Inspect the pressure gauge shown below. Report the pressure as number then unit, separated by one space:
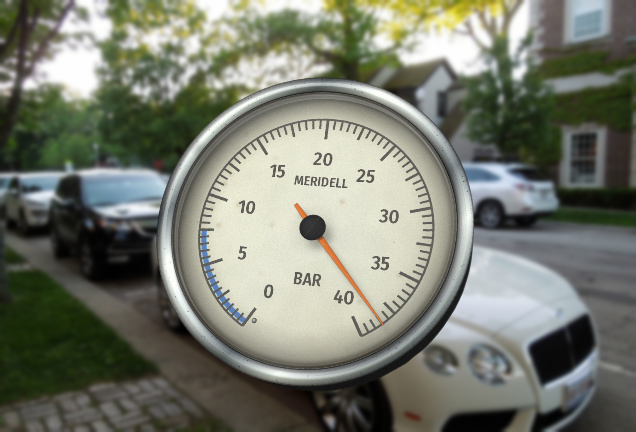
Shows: 38.5 bar
